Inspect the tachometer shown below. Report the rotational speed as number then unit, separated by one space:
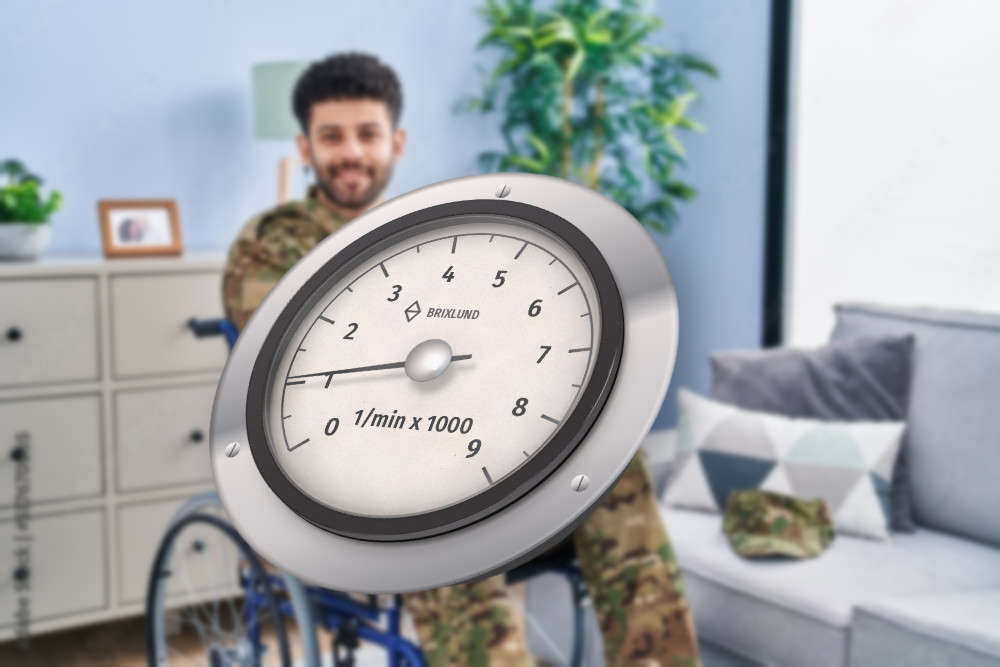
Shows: 1000 rpm
